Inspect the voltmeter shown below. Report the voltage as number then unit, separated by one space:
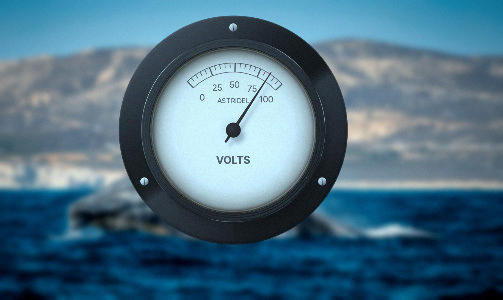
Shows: 85 V
